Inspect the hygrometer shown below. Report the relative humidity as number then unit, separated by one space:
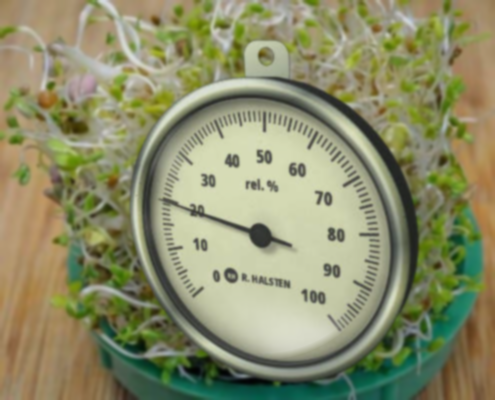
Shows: 20 %
